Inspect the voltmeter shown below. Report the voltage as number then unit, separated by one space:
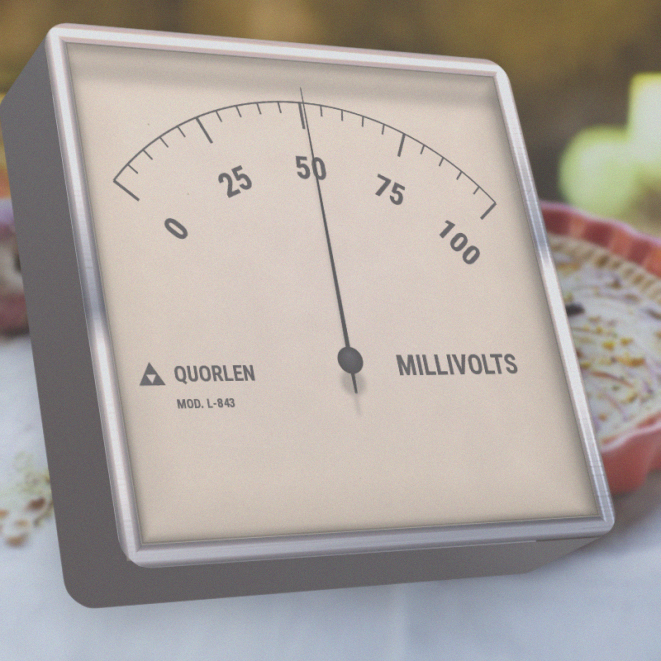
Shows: 50 mV
